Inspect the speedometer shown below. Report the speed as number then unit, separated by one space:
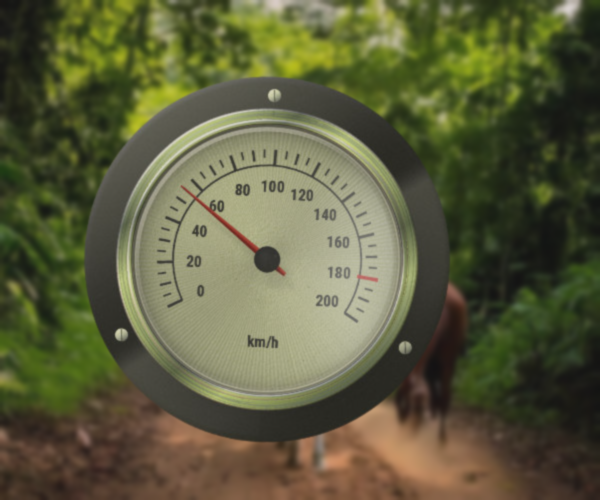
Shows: 55 km/h
